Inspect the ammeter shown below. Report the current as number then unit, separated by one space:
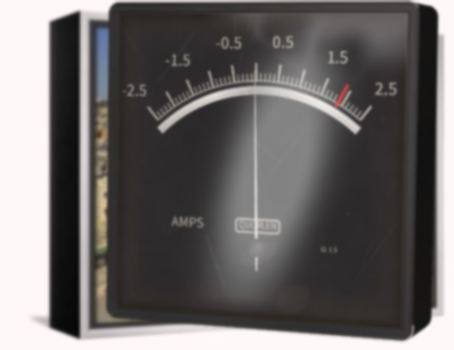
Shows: 0 A
